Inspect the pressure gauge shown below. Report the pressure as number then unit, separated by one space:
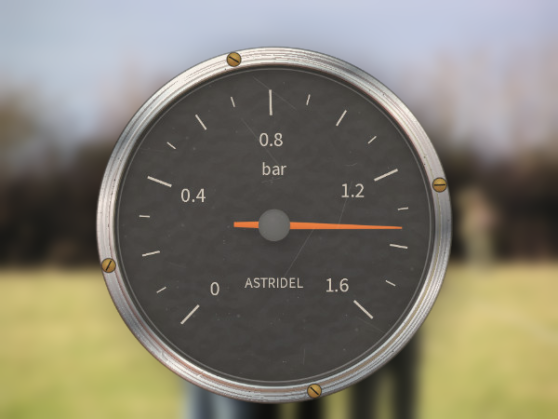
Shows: 1.35 bar
